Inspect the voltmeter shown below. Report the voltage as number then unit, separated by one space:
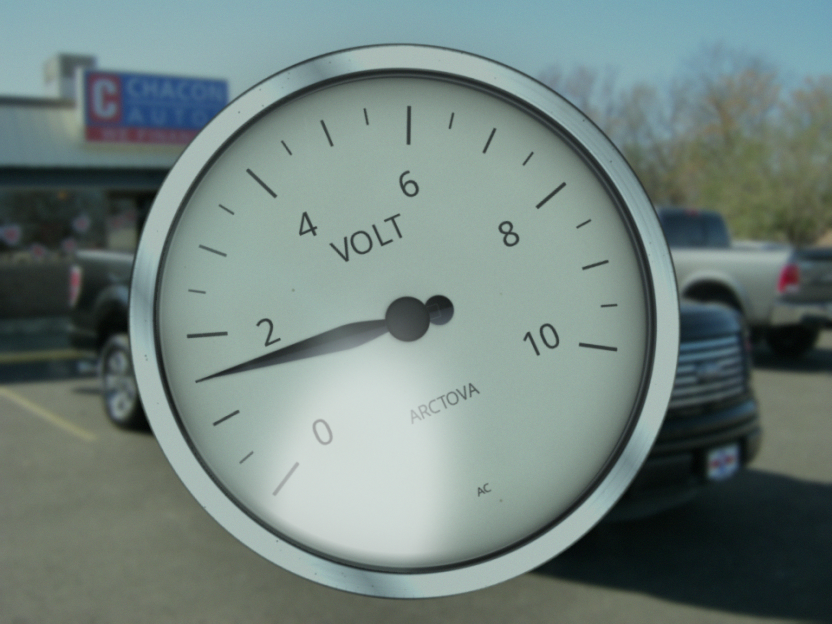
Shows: 1.5 V
